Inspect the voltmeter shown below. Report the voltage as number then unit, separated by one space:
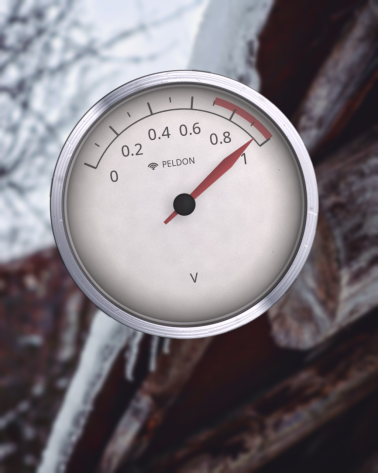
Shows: 0.95 V
